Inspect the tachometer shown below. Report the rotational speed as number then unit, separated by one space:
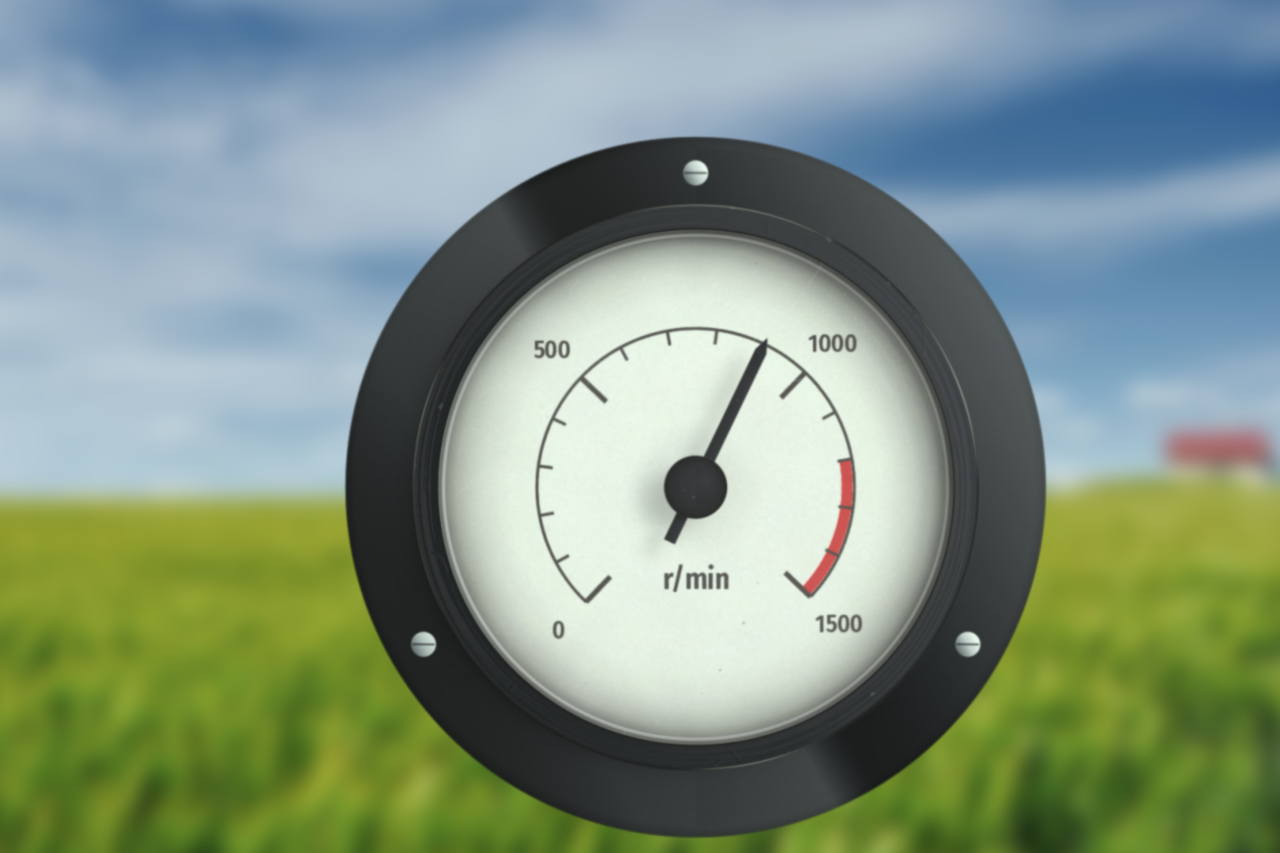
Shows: 900 rpm
